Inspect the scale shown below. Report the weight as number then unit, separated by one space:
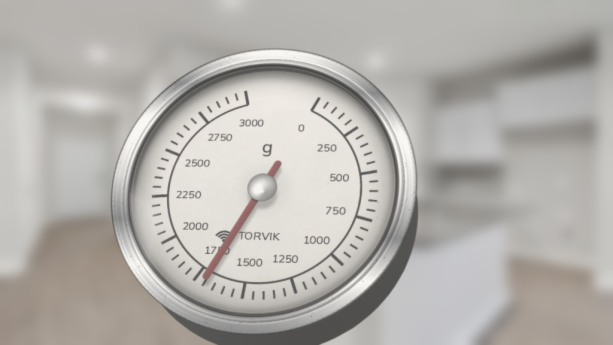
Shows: 1700 g
